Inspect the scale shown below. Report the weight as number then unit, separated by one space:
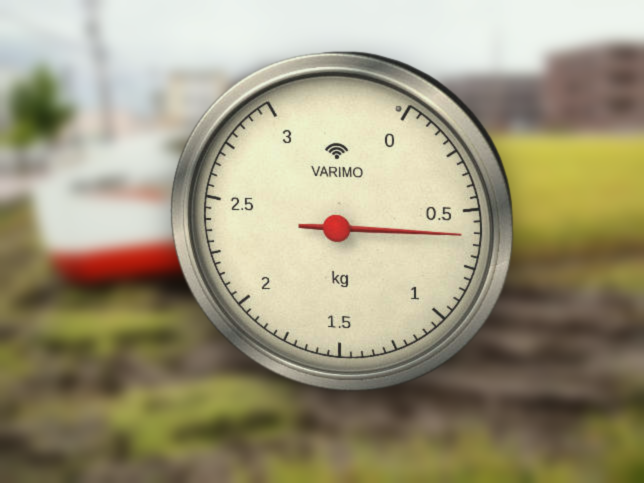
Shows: 0.6 kg
